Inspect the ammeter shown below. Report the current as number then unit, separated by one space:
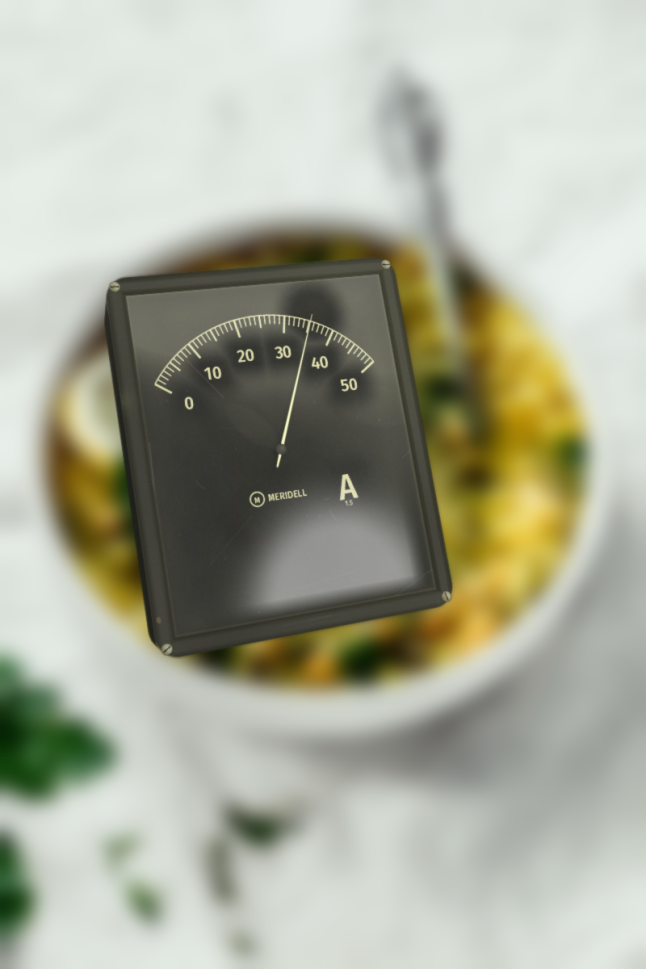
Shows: 35 A
